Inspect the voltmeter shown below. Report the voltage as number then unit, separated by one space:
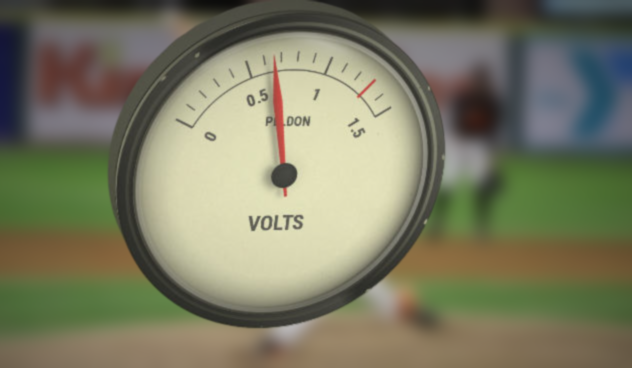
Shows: 0.65 V
